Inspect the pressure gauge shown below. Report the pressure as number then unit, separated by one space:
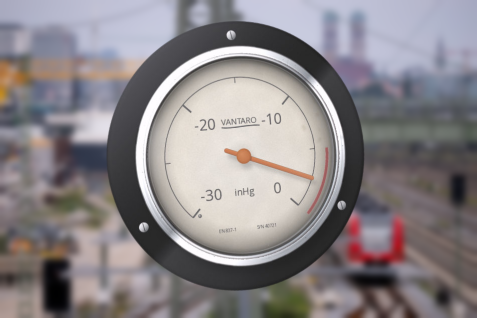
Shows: -2.5 inHg
